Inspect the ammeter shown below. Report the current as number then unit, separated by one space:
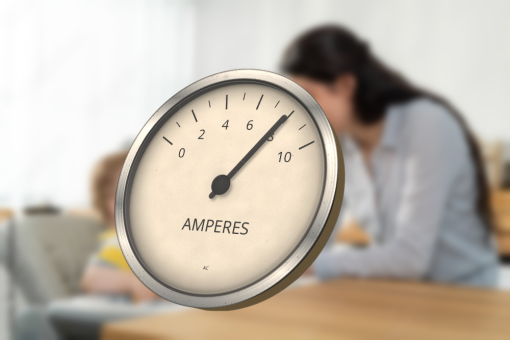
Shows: 8 A
